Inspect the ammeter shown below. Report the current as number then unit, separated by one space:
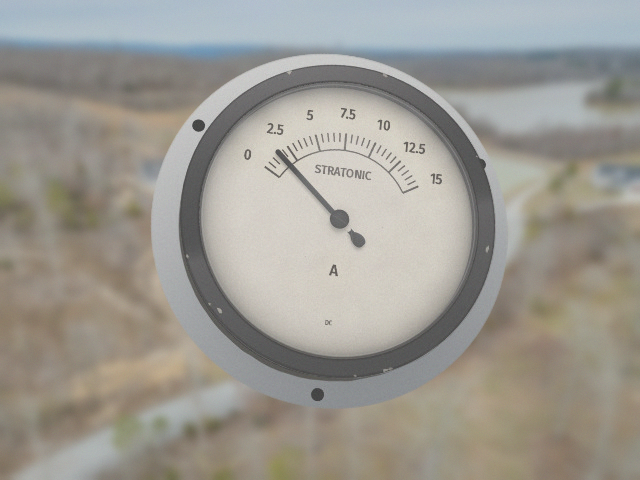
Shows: 1.5 A
